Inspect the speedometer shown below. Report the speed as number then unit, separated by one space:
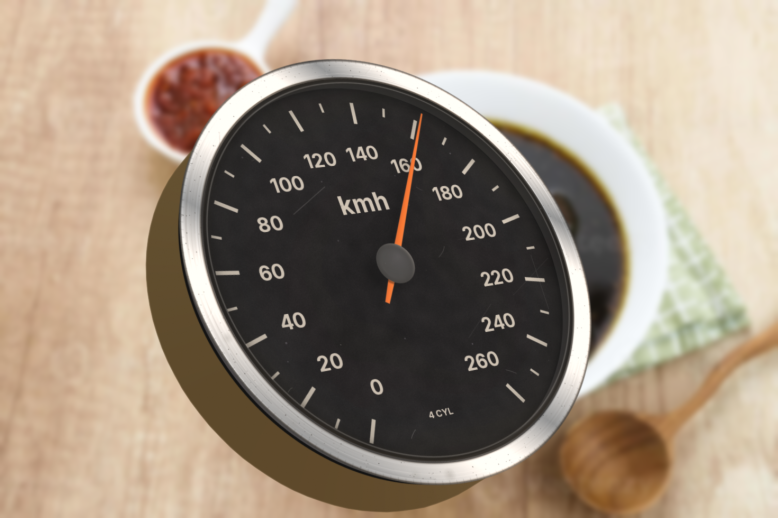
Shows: 160 km/h
